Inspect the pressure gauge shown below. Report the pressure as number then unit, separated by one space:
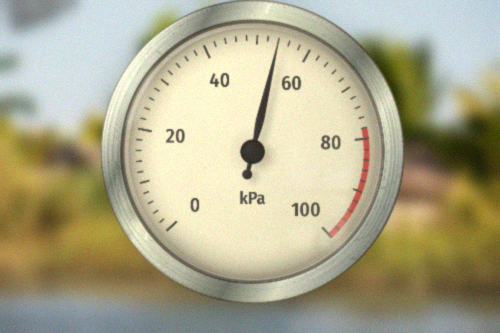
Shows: 54 kPa
